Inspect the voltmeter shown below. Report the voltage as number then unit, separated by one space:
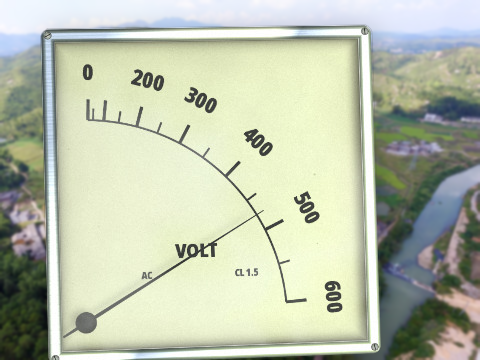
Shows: 475 V
